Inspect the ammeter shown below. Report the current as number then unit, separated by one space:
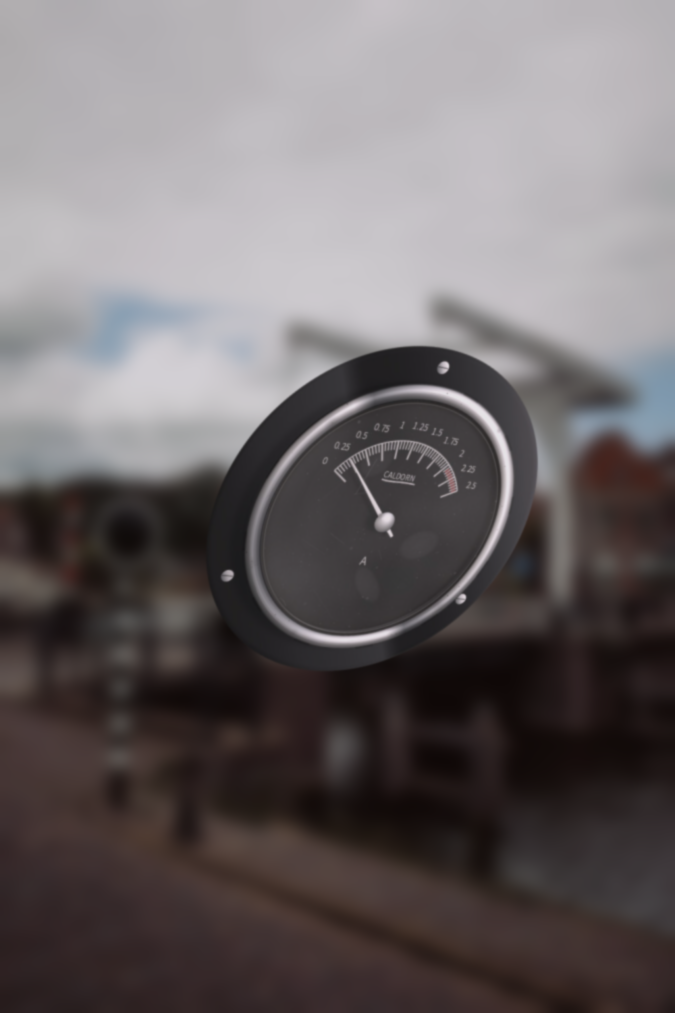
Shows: 0.25 A
